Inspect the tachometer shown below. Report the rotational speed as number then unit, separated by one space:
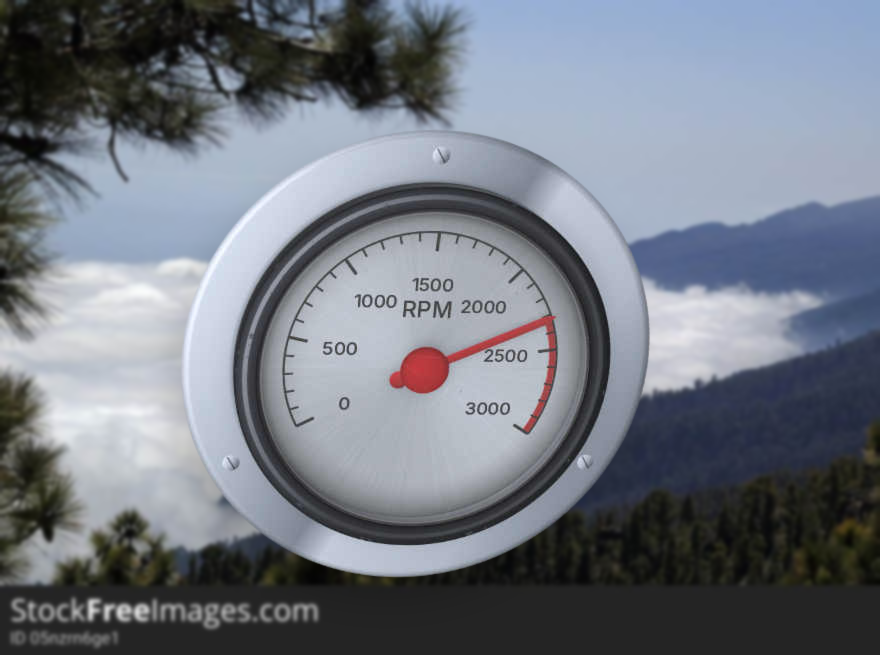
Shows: 2300 rpm
